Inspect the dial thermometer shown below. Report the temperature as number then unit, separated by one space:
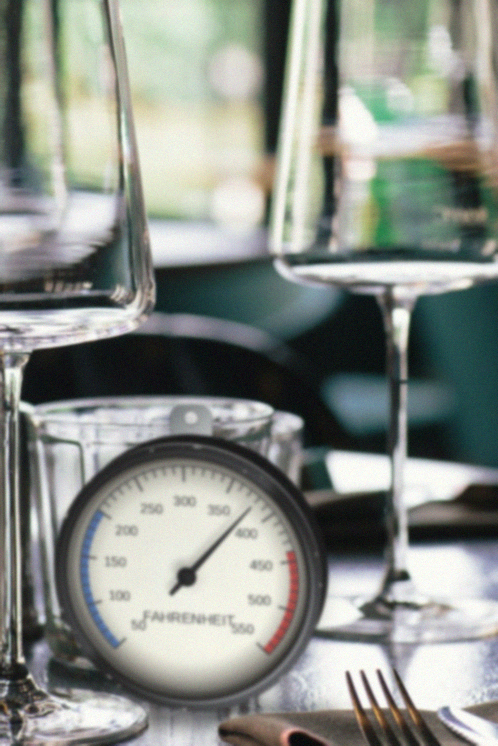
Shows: 380 °F
